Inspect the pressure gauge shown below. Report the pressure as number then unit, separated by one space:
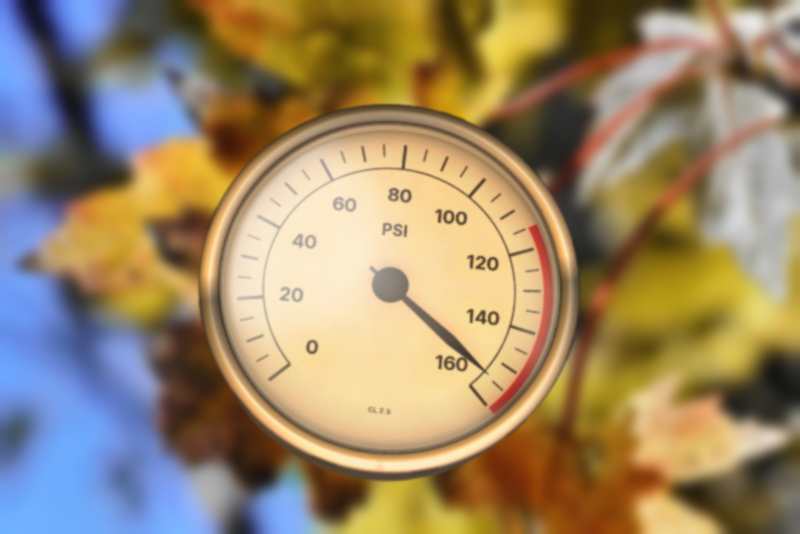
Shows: 155 psi
